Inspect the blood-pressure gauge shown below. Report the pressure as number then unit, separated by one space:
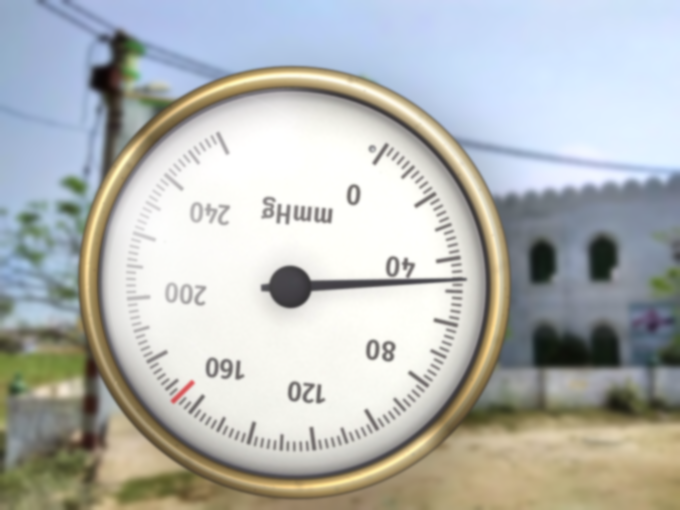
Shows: 46 mmHg
